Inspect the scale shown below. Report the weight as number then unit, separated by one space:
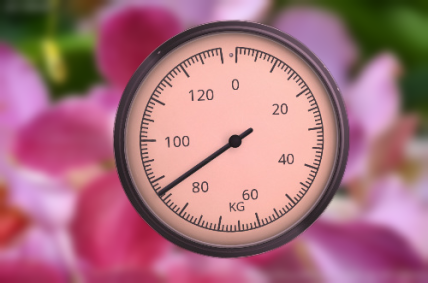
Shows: 87 kg
